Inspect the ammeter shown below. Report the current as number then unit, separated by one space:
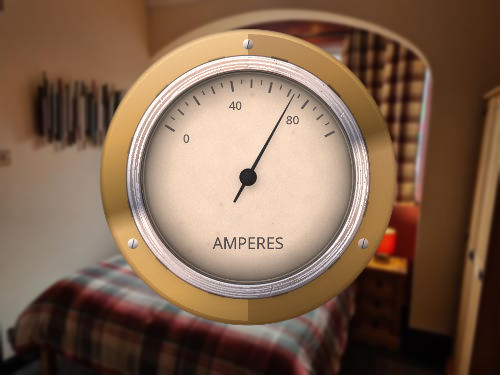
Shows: 72.5 A
